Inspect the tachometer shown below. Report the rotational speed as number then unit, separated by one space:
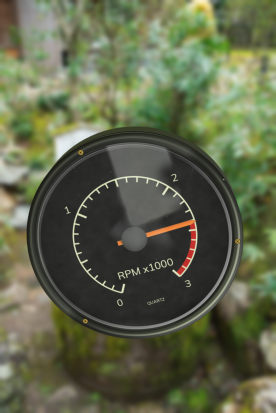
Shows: 2400 rpm
